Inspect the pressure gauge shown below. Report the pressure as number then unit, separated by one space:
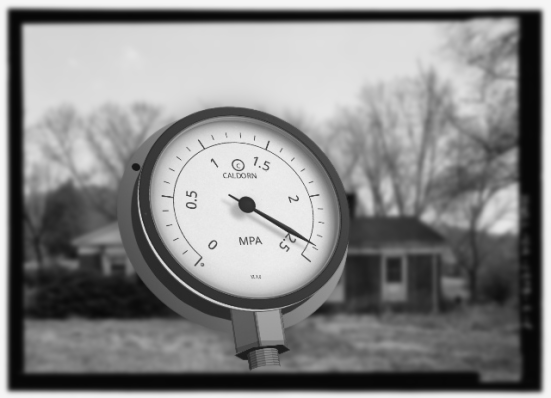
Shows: 2.4 MPa
